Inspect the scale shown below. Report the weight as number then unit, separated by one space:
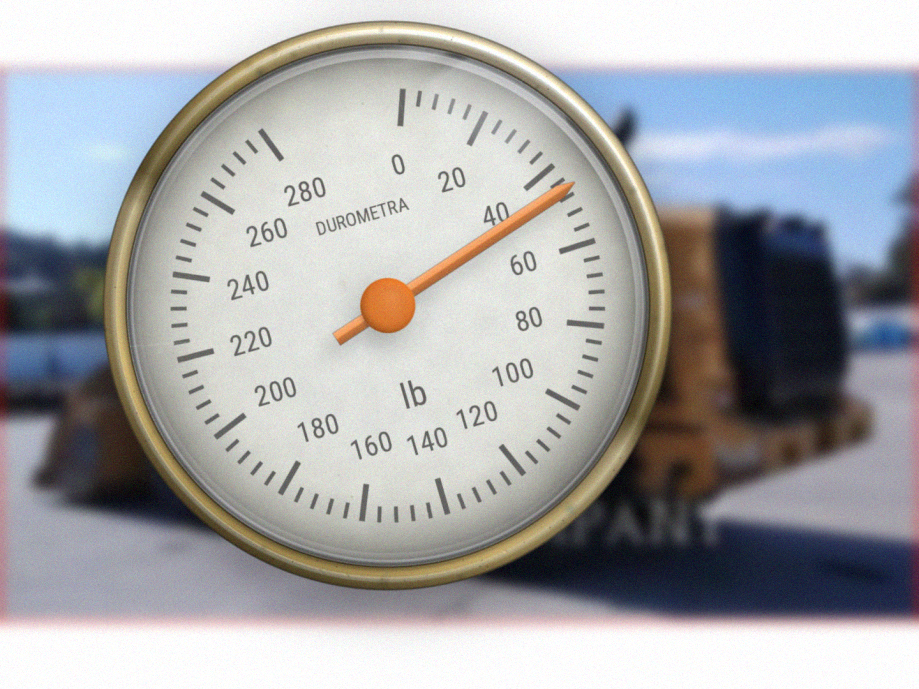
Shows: 46 lb
